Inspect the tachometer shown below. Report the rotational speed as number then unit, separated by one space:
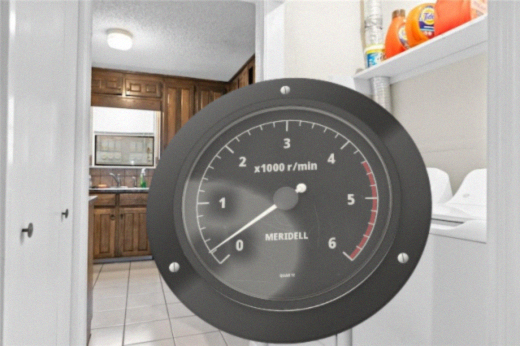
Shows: 200 rpm
